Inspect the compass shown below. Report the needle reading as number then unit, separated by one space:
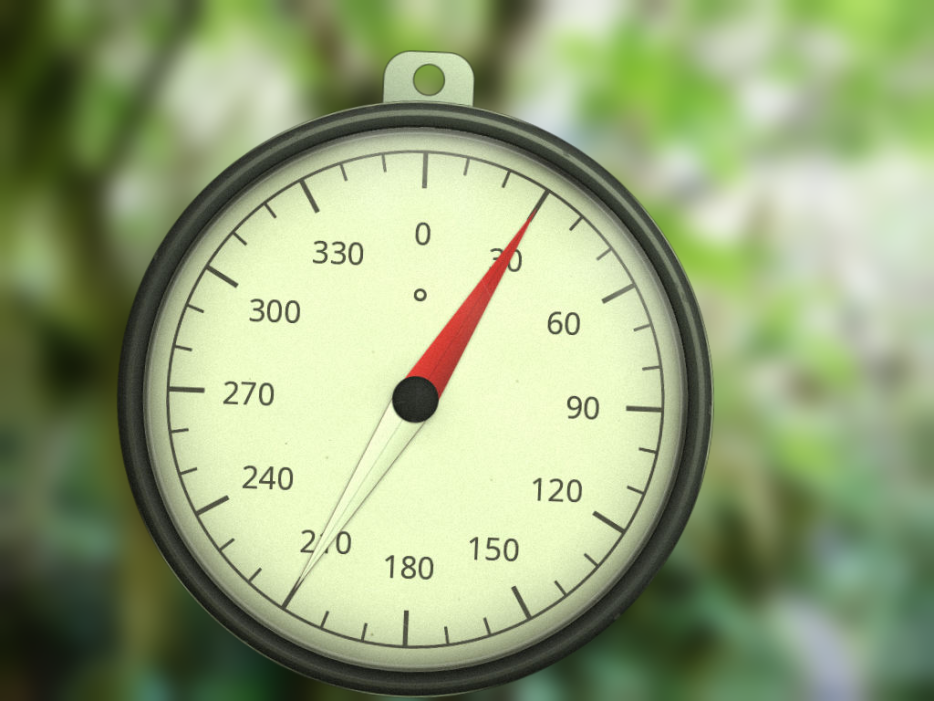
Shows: 30 °
